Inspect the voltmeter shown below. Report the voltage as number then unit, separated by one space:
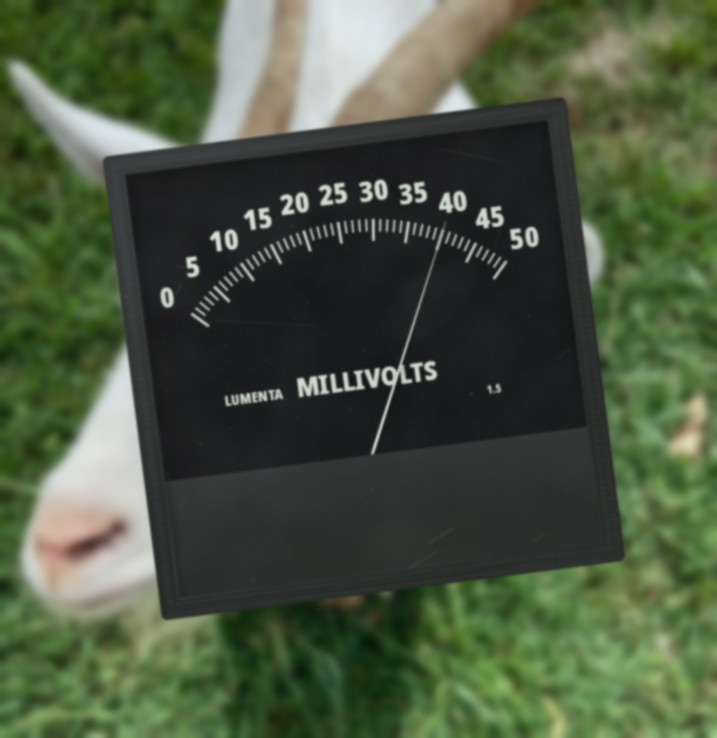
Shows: 40 mV
